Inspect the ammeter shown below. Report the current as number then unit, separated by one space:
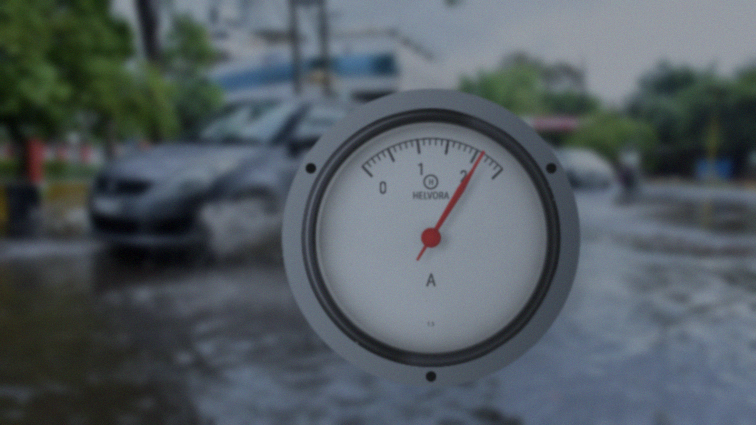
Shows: 2.1 A
